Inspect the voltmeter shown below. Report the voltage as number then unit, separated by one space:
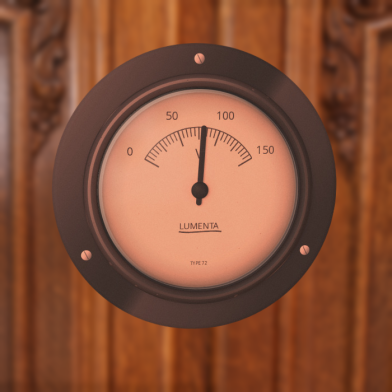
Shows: 80 V
